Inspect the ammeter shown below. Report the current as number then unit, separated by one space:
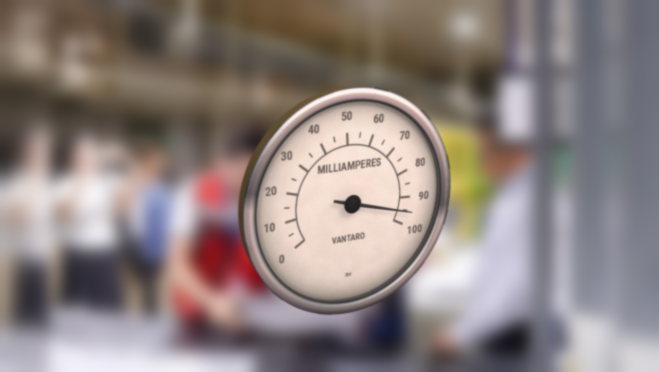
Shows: 95 mA
